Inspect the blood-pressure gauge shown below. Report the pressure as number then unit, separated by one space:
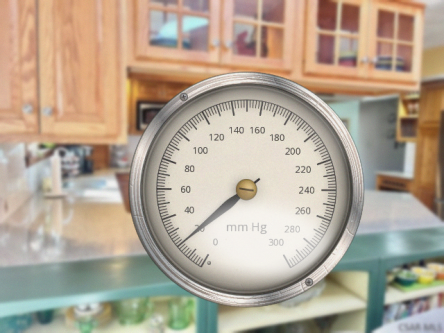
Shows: 20 mmHg
